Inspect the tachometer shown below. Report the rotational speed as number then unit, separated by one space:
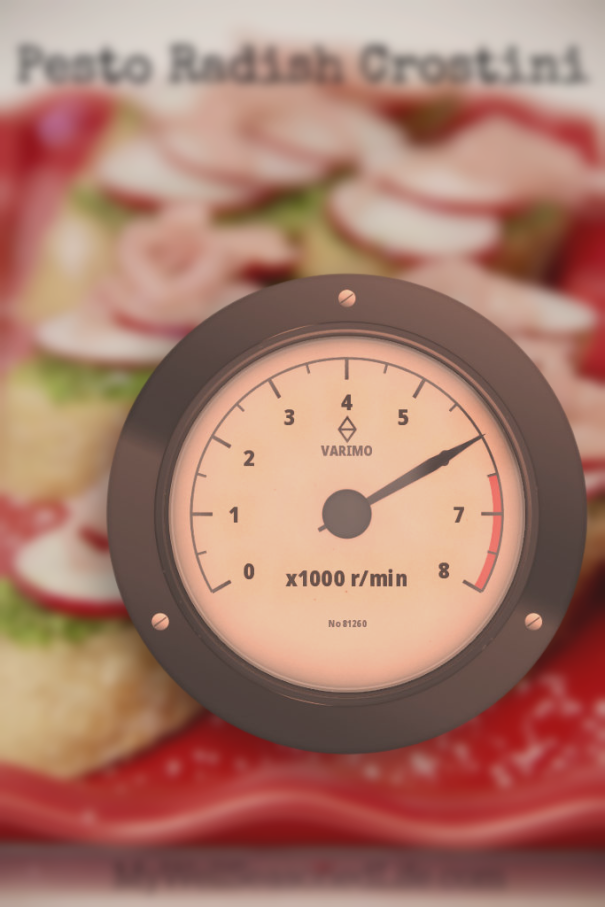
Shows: 6000 rpm
